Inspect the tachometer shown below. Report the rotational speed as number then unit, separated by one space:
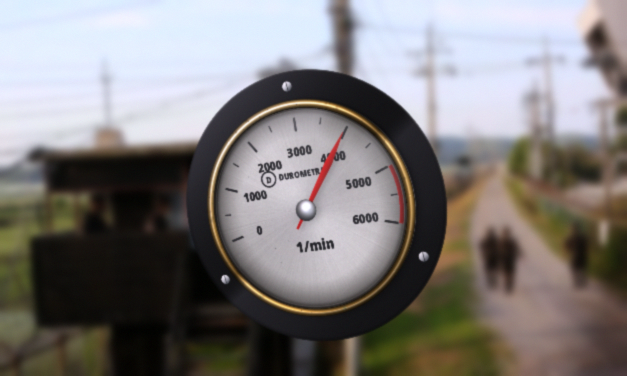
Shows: 4000 rpm
